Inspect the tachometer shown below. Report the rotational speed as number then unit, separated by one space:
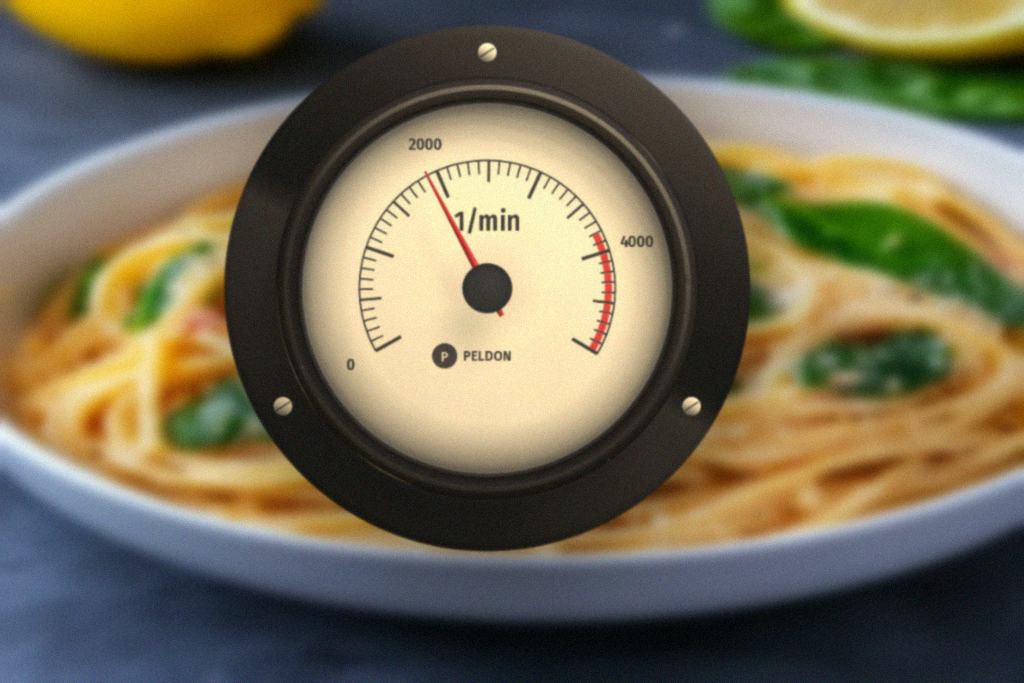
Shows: 1900 rpm
